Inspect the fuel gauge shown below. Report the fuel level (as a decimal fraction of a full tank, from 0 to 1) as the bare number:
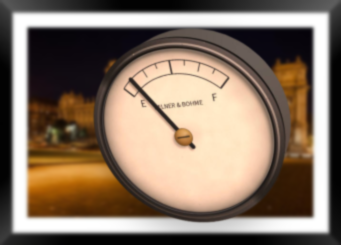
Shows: 0.125
